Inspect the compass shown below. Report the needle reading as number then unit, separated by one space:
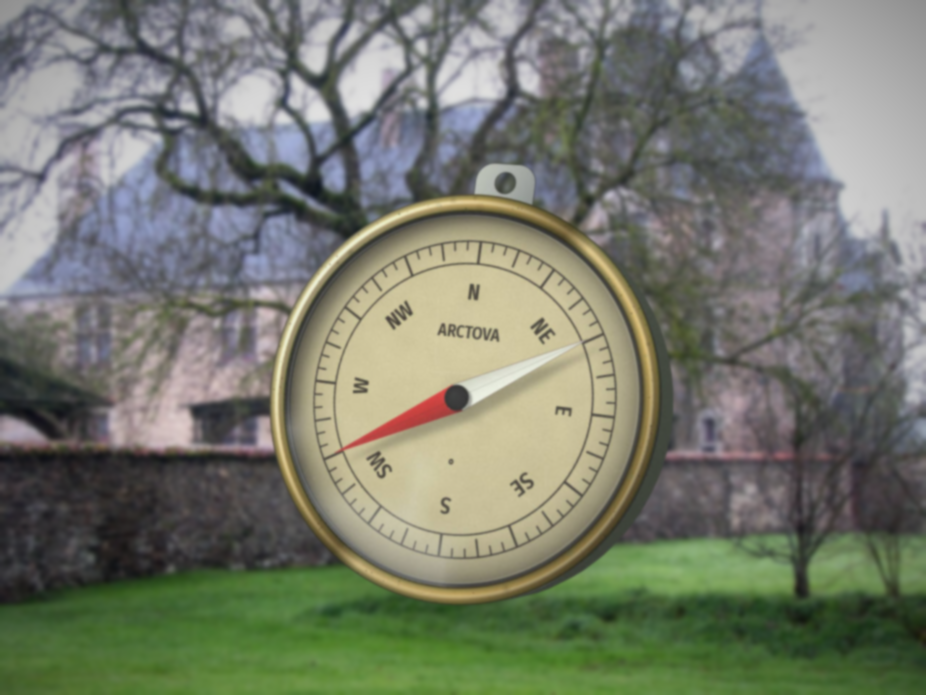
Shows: 240 °
